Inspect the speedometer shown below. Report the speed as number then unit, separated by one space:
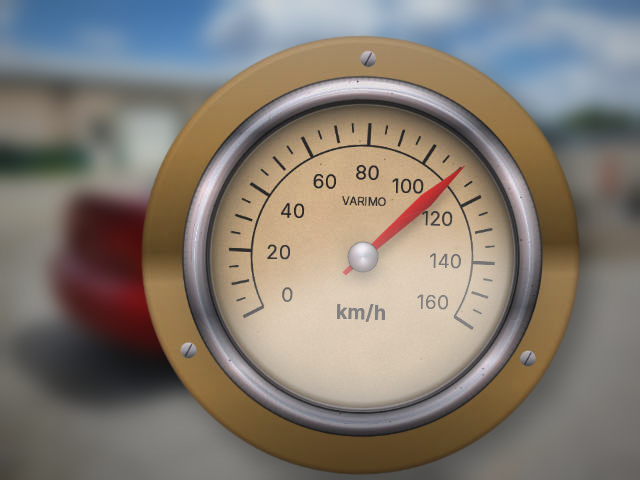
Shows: 110 km/h
